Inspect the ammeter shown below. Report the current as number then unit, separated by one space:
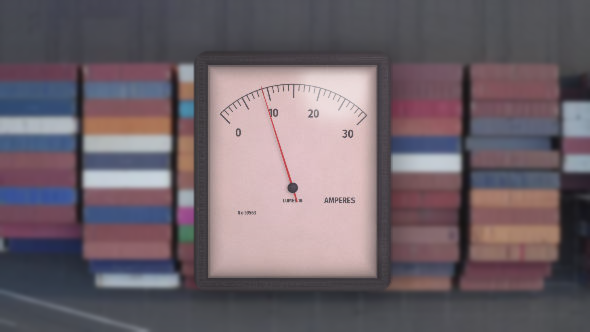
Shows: 9 A
